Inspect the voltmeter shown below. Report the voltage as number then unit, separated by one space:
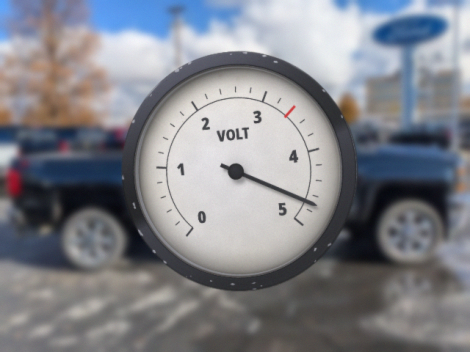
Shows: 4.7 V
